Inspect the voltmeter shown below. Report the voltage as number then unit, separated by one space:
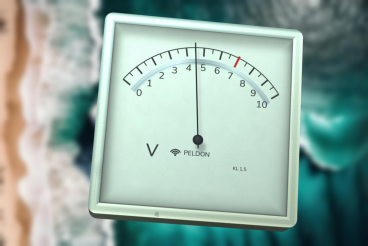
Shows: 4.5 V
